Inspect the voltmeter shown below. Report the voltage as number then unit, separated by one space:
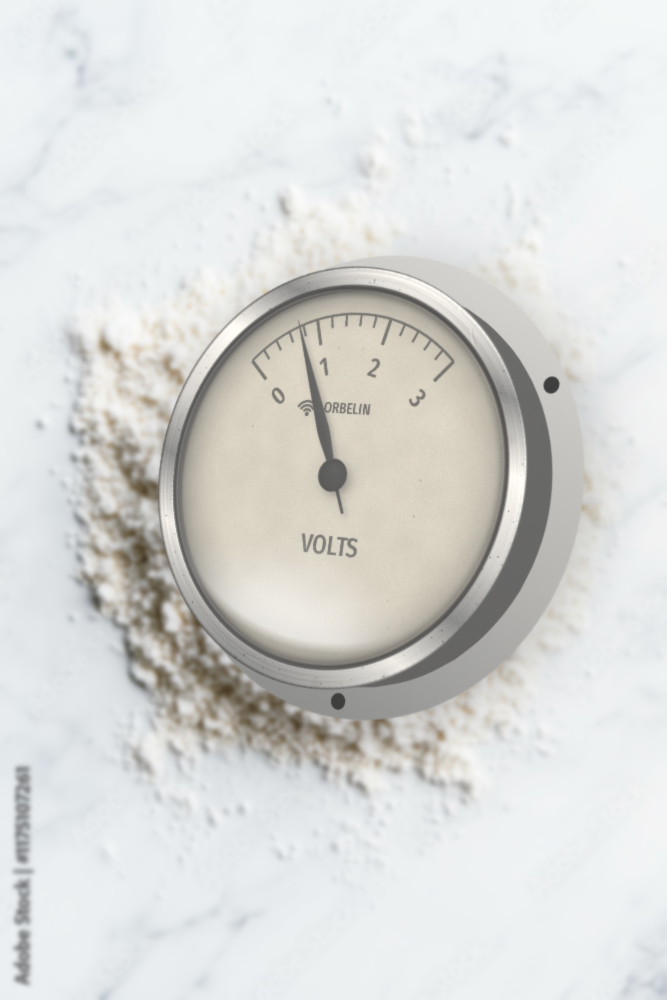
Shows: 0.8 V
